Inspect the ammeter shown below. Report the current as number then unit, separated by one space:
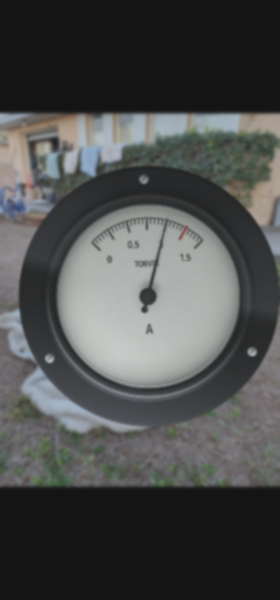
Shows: 1 A
